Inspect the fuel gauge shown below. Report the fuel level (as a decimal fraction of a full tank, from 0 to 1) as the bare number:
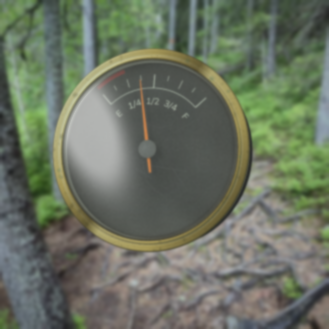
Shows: 0.375
